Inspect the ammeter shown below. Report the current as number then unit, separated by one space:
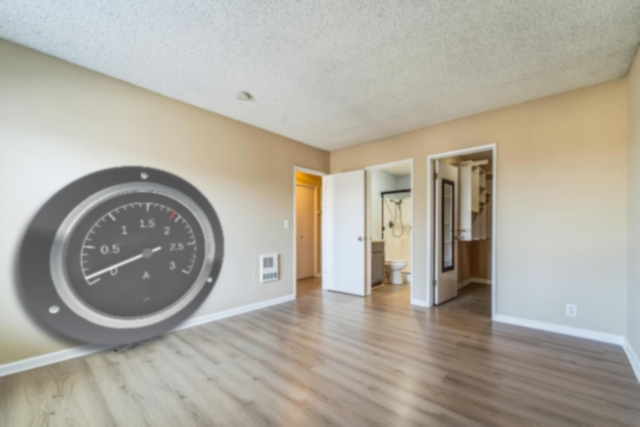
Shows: 0.1 A
